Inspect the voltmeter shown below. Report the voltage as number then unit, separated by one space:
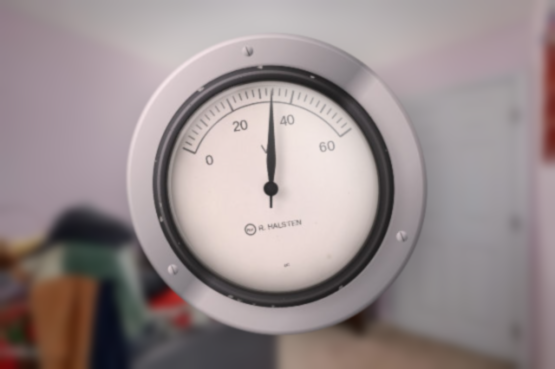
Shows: 34 V
